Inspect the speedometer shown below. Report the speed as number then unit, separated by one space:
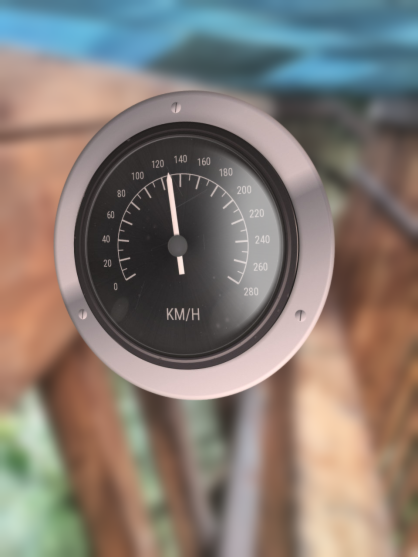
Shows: 130 km/h
